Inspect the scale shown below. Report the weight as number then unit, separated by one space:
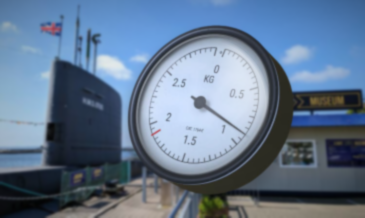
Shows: 0.9 kg
